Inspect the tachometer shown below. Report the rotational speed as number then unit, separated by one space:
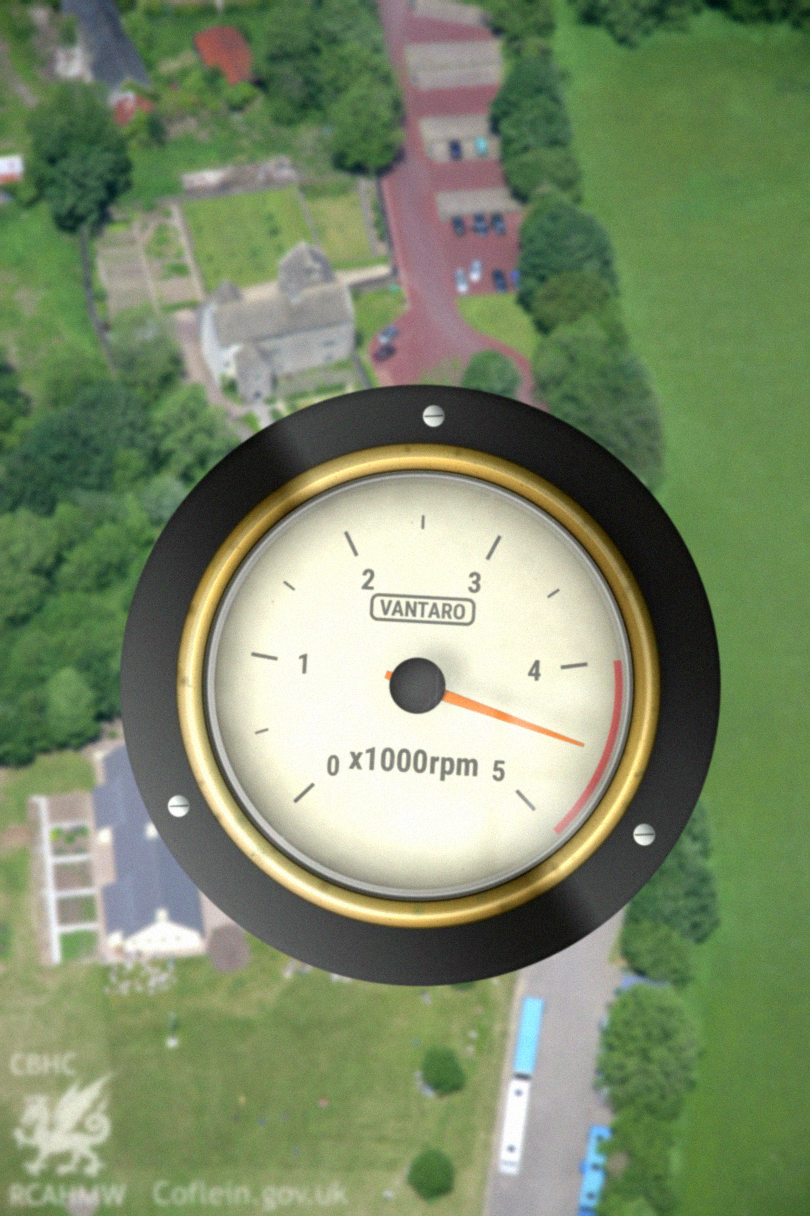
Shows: 4500 rpm
